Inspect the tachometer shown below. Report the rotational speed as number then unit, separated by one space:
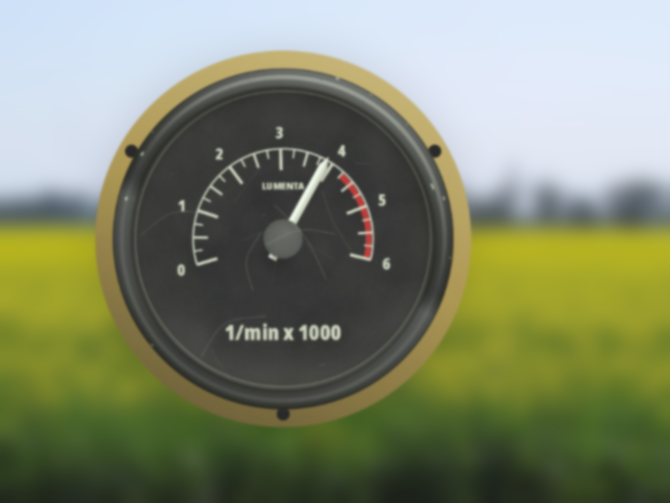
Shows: 3875 rpm
